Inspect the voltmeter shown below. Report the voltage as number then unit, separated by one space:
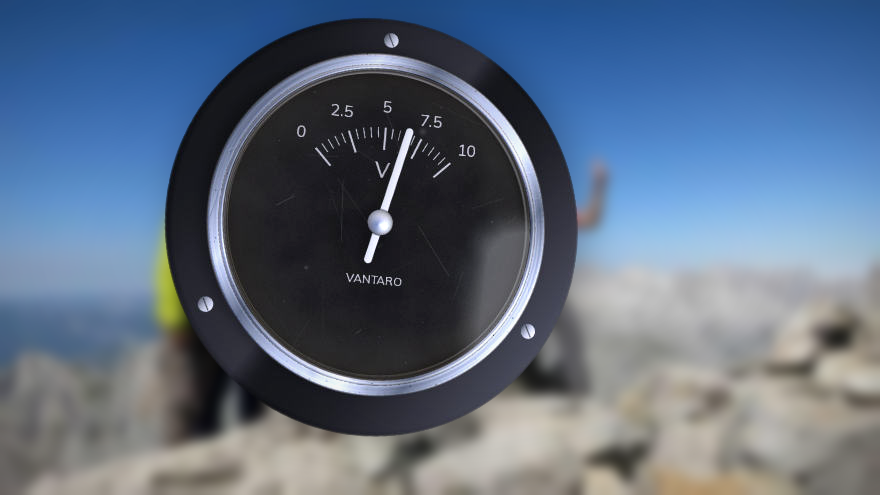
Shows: 6.5 V
